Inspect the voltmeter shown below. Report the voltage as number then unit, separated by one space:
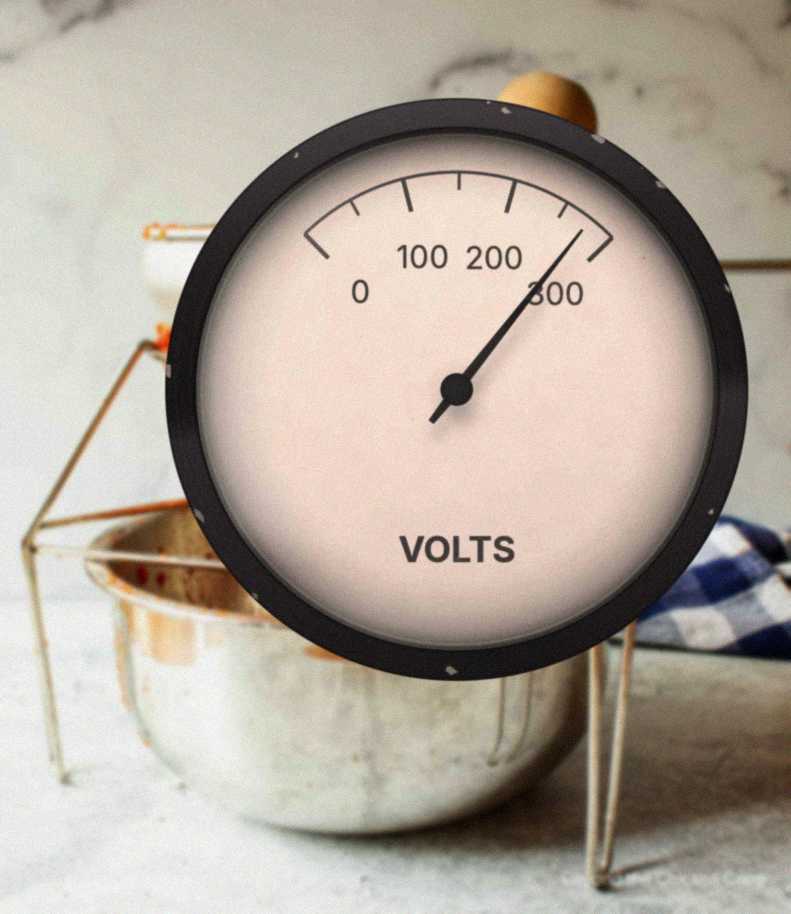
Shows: 275 V
